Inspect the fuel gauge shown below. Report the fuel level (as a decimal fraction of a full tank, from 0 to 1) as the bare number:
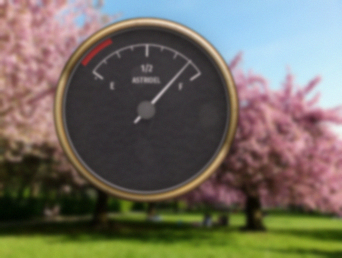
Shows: 0.875
